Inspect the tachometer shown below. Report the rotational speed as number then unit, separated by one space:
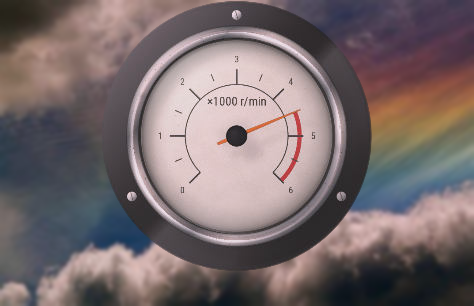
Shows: 4500 rpm
